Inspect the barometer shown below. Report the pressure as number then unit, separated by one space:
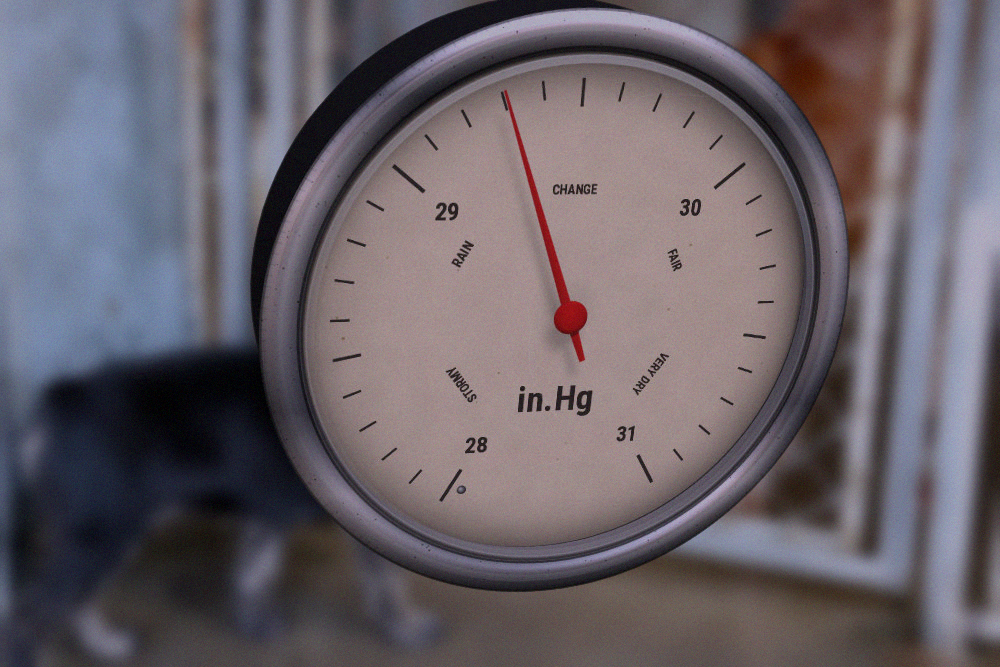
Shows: 29.3 inHg
